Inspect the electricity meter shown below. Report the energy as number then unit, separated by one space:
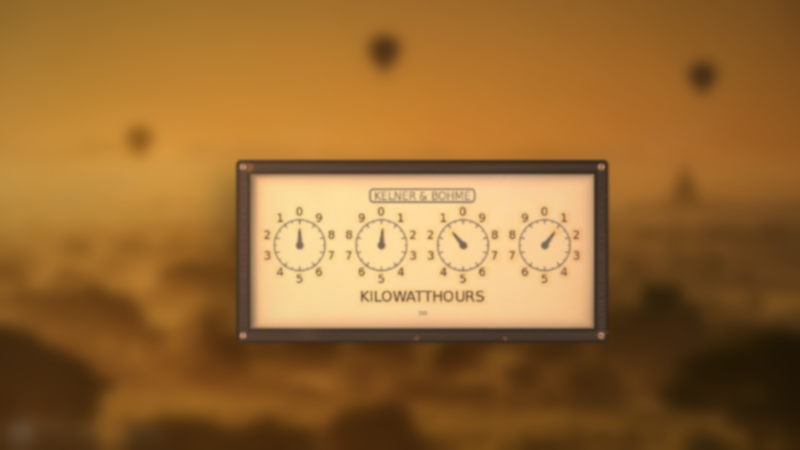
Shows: 11 kWh
